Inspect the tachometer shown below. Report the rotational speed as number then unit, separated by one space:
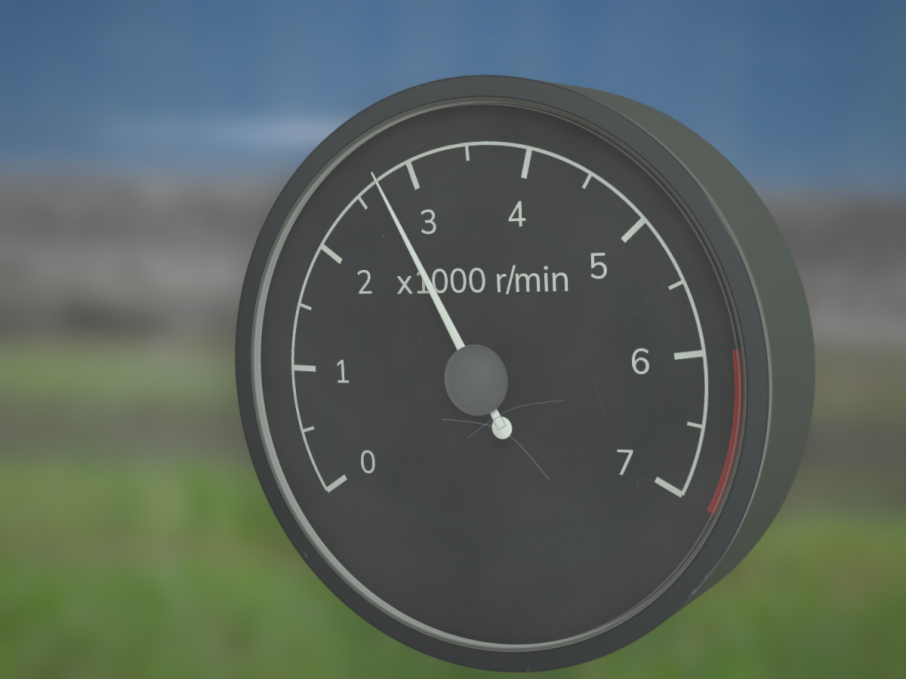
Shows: 2750 rpm
